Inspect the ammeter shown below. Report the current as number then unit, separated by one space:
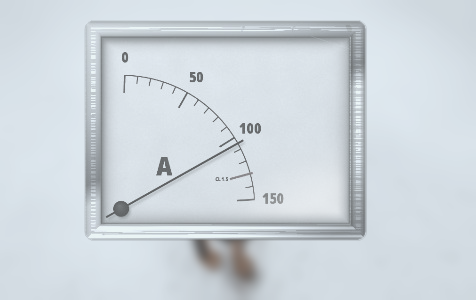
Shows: 105 A
